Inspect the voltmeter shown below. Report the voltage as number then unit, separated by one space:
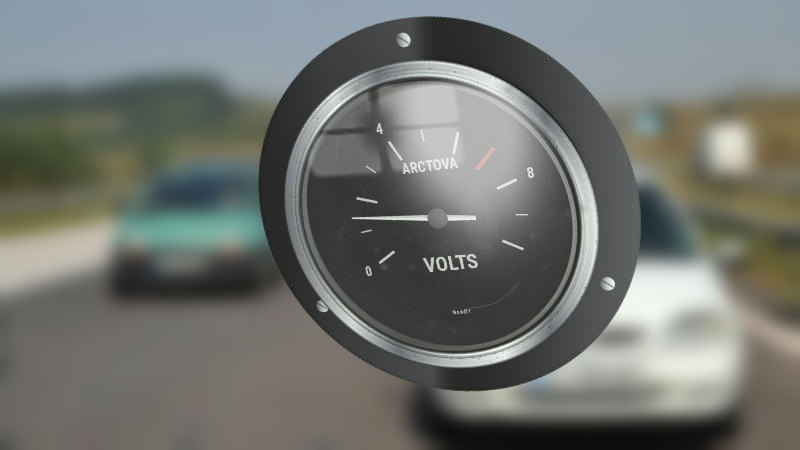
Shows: 1.5 V
